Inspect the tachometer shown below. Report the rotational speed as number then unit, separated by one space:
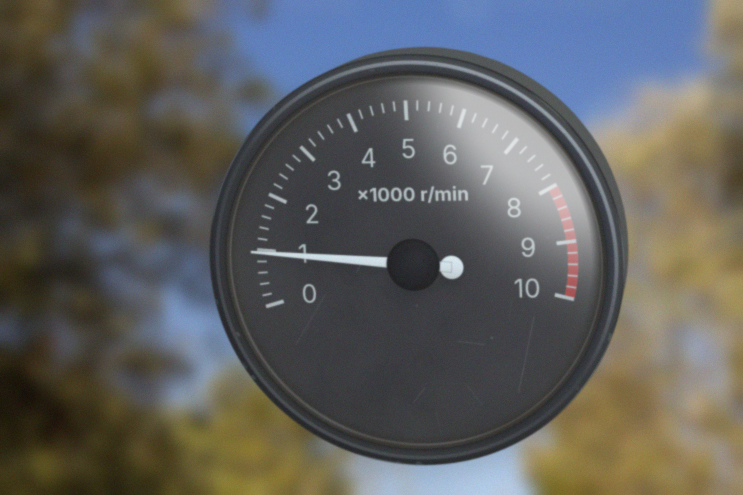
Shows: 1000 rpm
